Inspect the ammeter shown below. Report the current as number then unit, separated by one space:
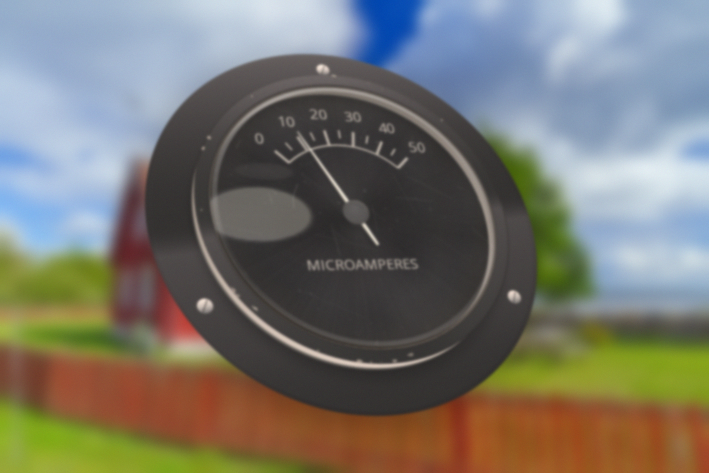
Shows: 10 µA
